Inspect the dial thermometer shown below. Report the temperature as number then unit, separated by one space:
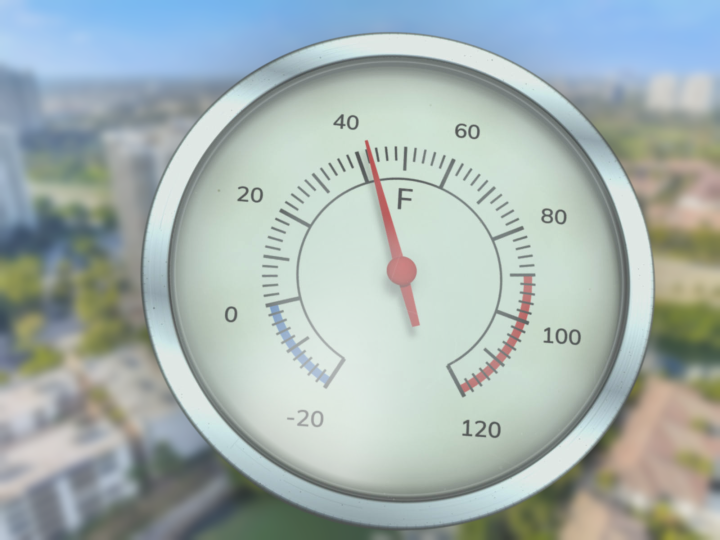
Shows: 42 °F
